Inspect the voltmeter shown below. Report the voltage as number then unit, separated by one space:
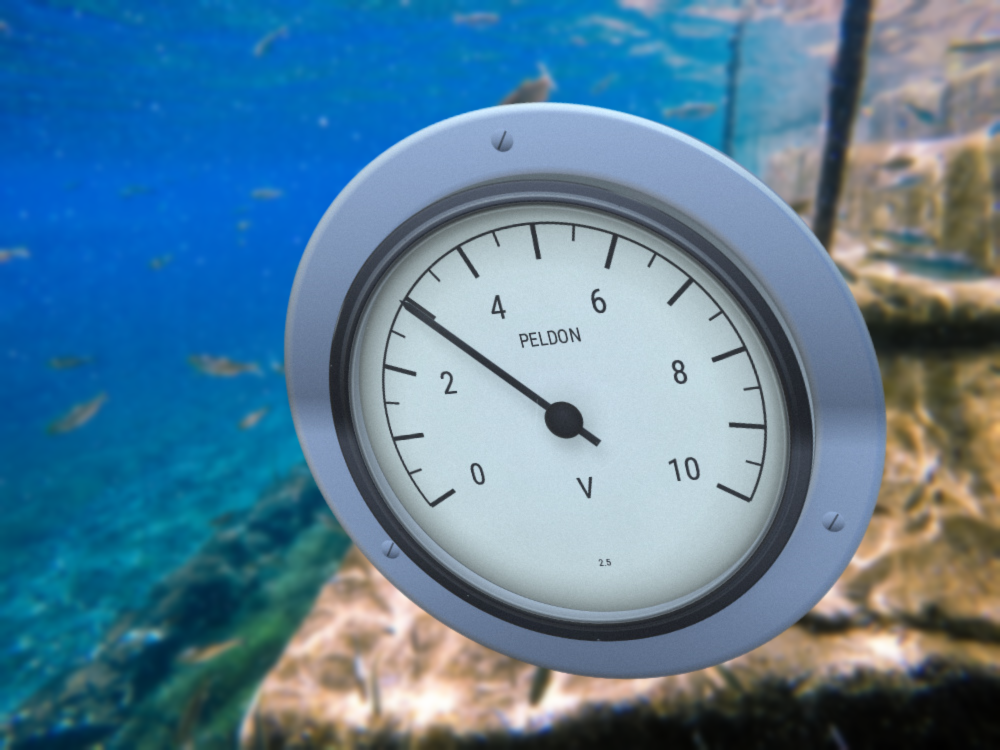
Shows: 3 V
